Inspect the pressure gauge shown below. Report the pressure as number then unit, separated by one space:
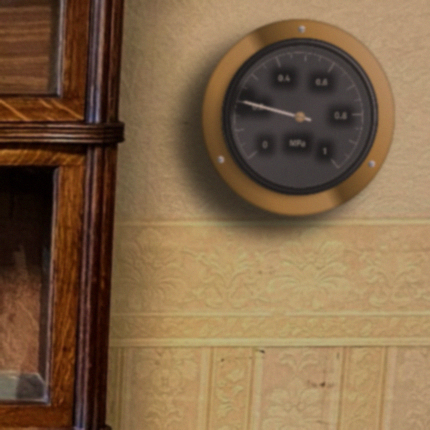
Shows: 0.2 MPa
